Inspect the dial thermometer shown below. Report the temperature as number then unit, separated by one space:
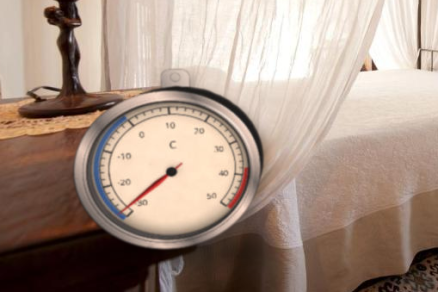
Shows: -28 °C
